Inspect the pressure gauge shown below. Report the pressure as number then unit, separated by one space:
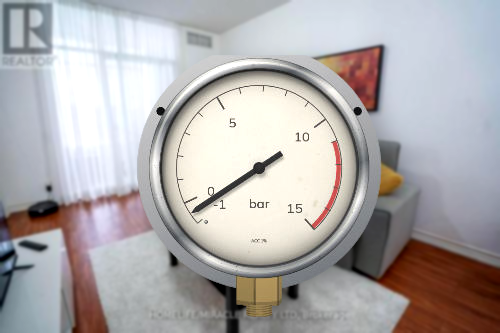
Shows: -0.5 bar
